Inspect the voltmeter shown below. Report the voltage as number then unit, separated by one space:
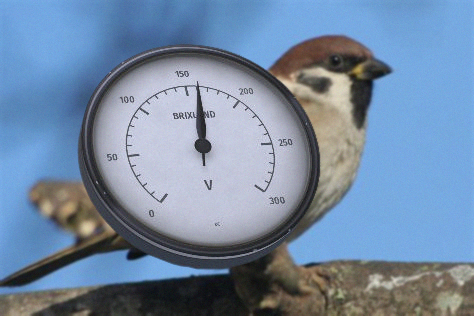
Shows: 160 V
